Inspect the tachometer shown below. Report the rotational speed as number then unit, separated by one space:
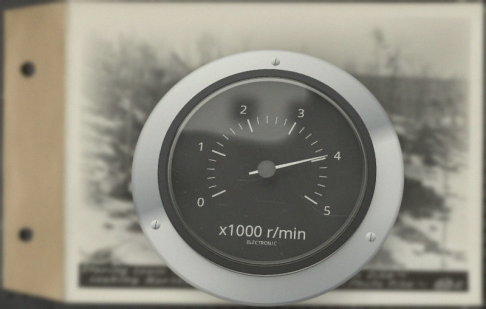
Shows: 4000 rpm
